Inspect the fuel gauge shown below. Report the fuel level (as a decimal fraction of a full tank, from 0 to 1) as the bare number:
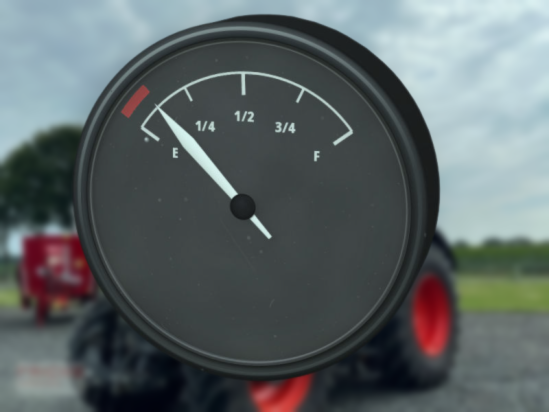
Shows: 0.125
